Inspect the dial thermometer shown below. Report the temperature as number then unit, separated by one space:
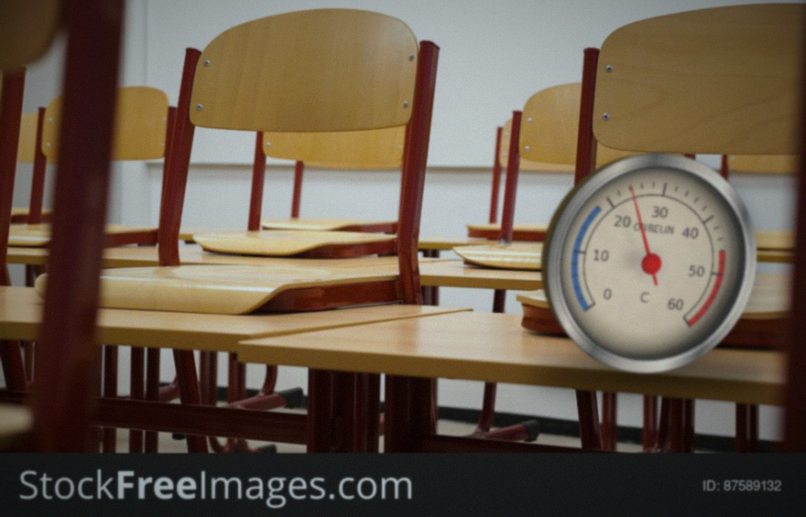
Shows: 24 °C
